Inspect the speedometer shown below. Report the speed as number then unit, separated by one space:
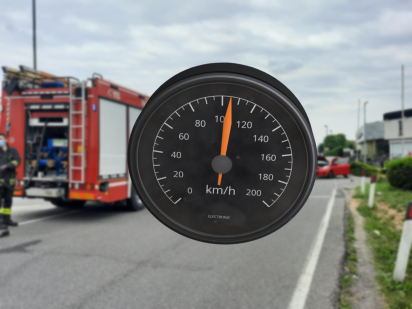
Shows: 105 km/h
